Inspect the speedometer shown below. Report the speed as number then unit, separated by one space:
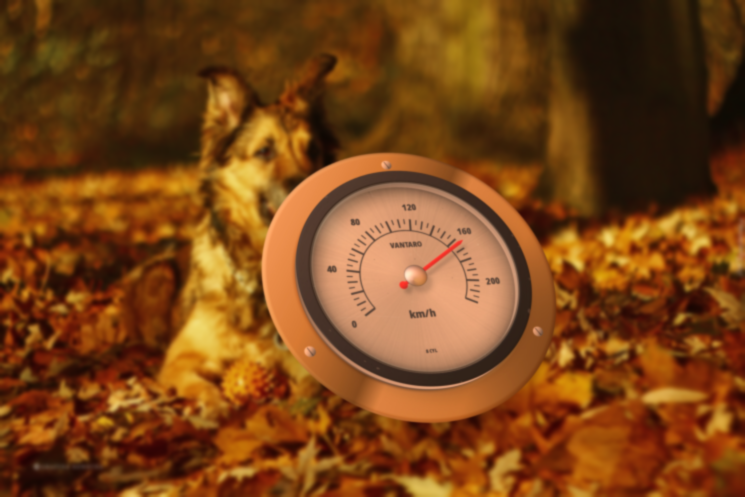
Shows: 165 km/h
